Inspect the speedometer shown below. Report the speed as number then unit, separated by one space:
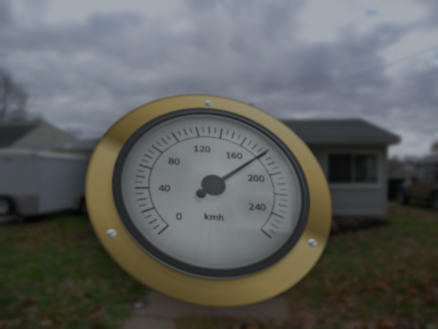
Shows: 180 km/h
